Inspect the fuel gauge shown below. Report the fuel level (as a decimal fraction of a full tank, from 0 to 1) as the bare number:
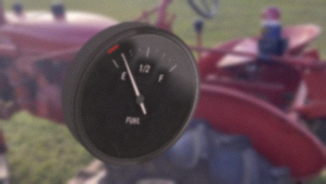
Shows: 0.125
